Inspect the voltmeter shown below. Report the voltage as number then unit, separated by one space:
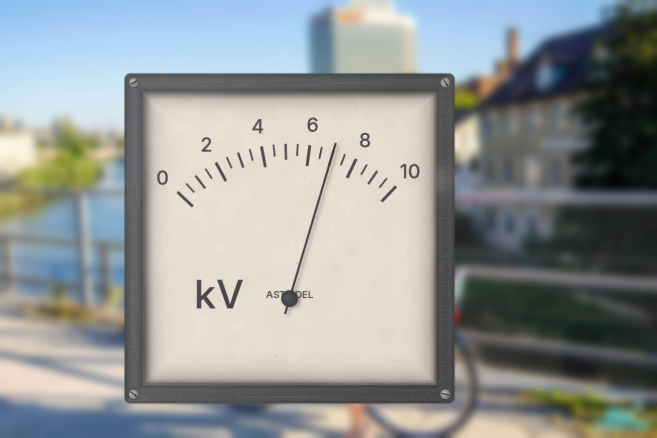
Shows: 7 kV
